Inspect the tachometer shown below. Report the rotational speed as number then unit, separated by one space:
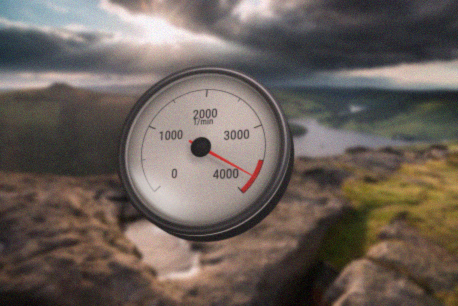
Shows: 3750 rpm
